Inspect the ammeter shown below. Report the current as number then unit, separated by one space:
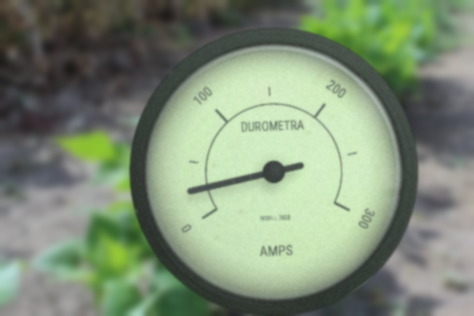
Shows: 25 A
